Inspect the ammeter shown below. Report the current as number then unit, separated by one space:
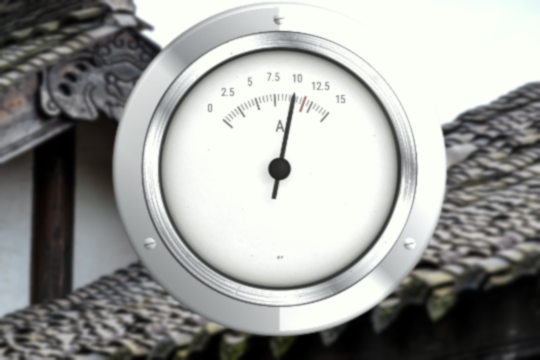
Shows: 10 A
